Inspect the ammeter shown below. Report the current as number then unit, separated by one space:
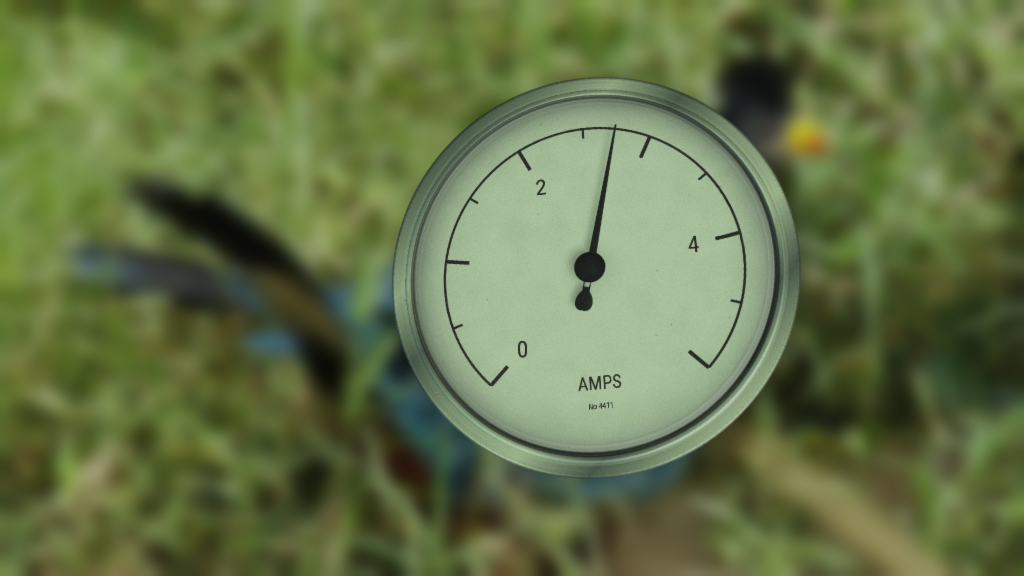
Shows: 2.75 A
